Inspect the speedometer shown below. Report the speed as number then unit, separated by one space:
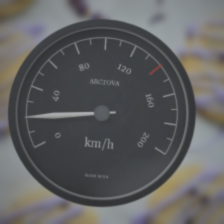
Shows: 20 km/h
